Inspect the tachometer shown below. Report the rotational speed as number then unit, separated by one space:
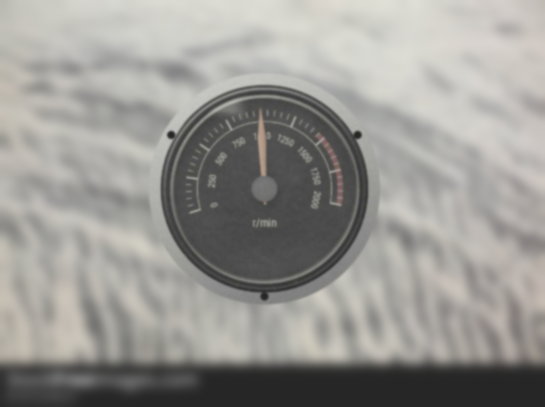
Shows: 1000 rpm
